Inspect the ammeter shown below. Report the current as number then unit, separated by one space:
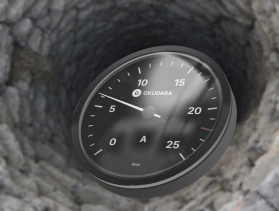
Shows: 6 A
